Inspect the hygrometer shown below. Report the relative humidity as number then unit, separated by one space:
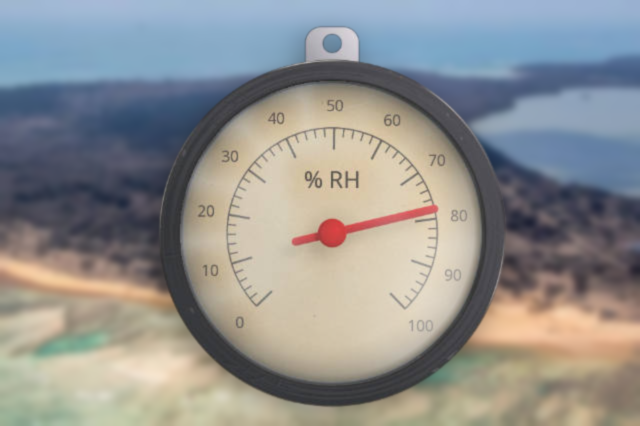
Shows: 78 %
